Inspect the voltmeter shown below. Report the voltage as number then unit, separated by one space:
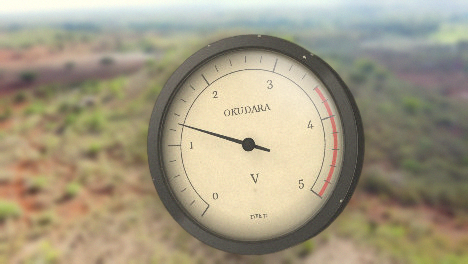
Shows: 1.3 V
